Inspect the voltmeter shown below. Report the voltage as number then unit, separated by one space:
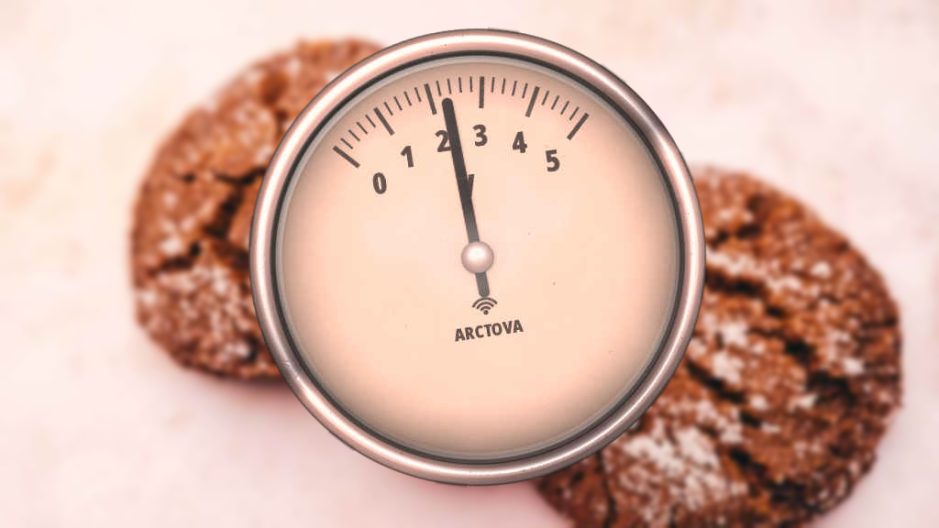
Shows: 2.3 V
